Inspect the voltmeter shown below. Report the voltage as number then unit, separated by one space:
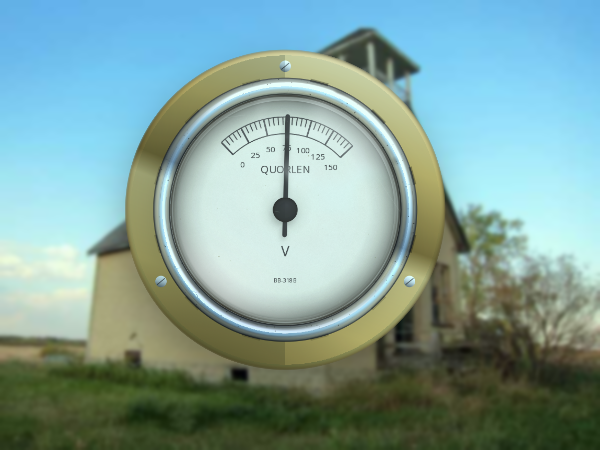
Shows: 75 V
